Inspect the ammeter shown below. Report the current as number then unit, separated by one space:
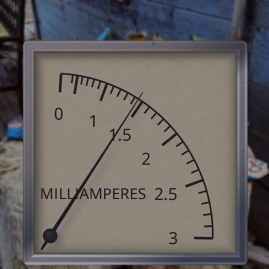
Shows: 1.45 mA
